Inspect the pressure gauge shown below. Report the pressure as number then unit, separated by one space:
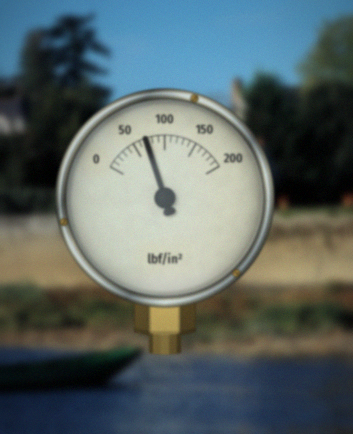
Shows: 70 psi
